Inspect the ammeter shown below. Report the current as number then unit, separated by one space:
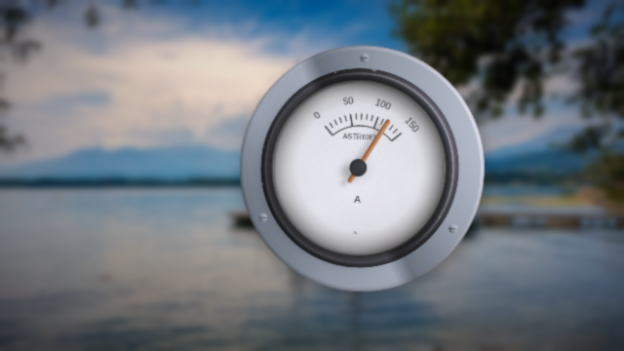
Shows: 120 A
